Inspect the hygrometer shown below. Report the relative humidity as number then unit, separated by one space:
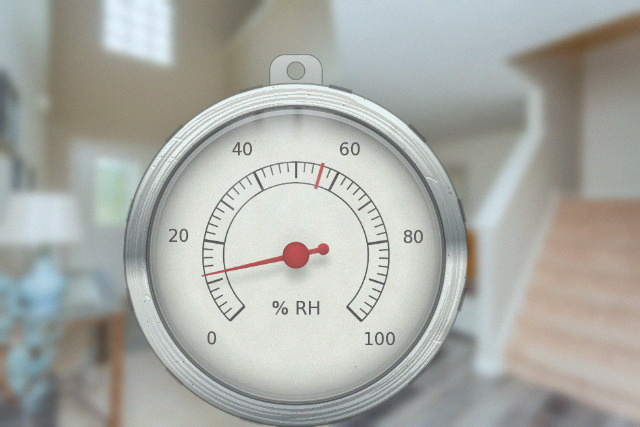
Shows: 12 %
